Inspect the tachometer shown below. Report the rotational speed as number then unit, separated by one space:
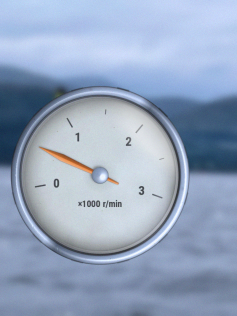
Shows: 500 rpm
